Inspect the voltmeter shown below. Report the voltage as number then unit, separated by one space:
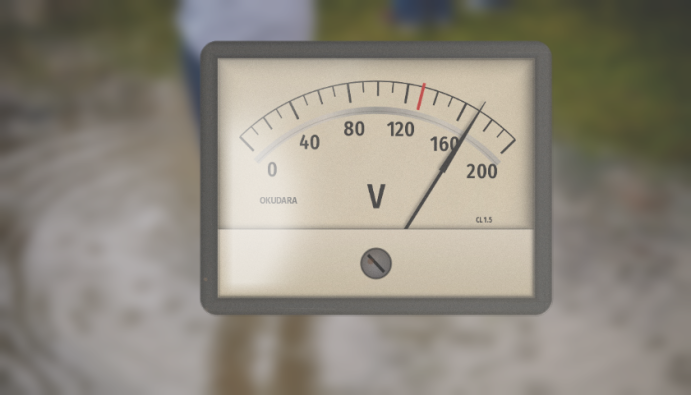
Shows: 170 V
